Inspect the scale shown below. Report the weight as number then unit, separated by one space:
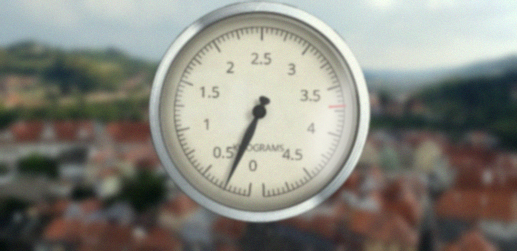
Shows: 0.25 kg
